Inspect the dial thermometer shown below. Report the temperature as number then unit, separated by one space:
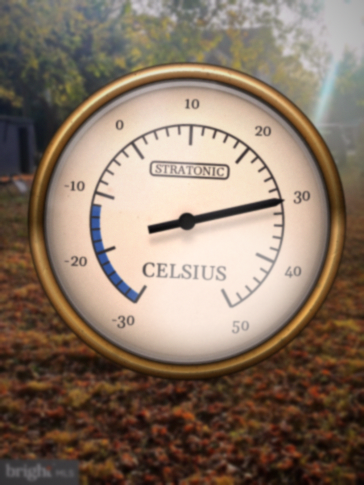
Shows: 30 °C
